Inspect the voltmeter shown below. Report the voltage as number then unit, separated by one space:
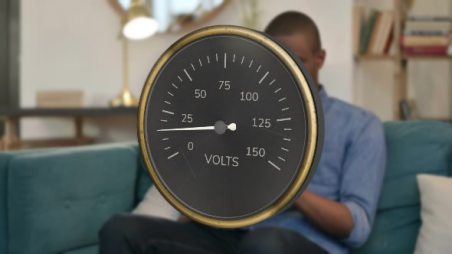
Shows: 15 V
